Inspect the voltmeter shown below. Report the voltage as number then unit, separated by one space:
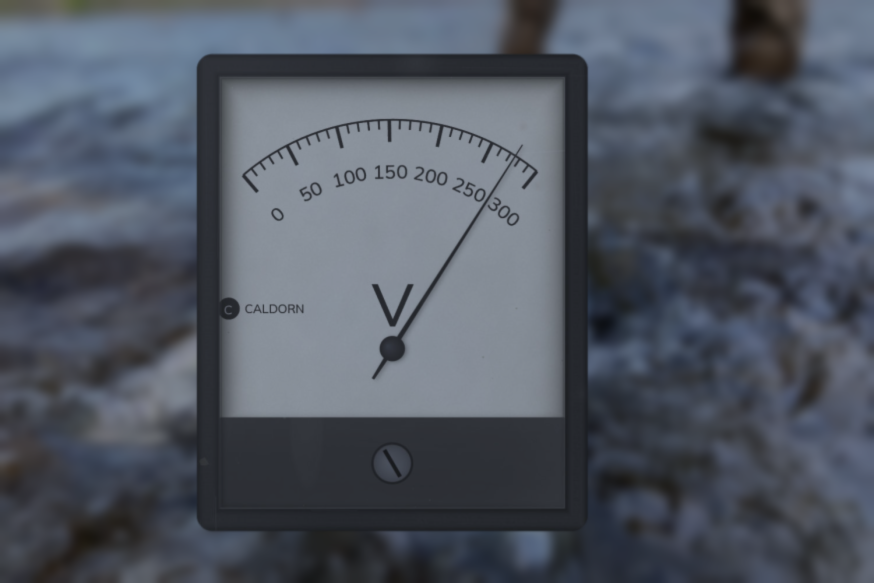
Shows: 275 V
